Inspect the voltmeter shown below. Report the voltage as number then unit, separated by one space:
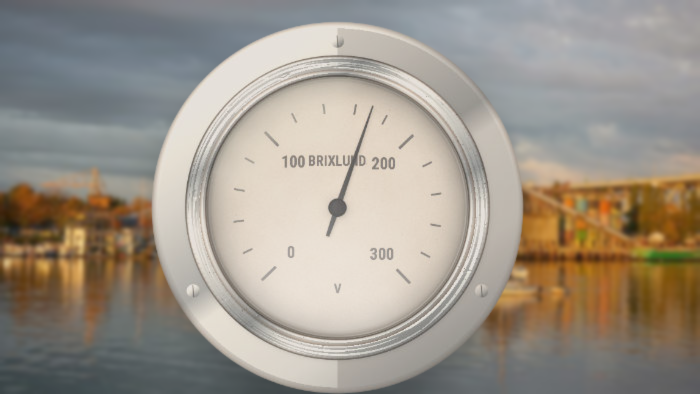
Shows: 170 V
